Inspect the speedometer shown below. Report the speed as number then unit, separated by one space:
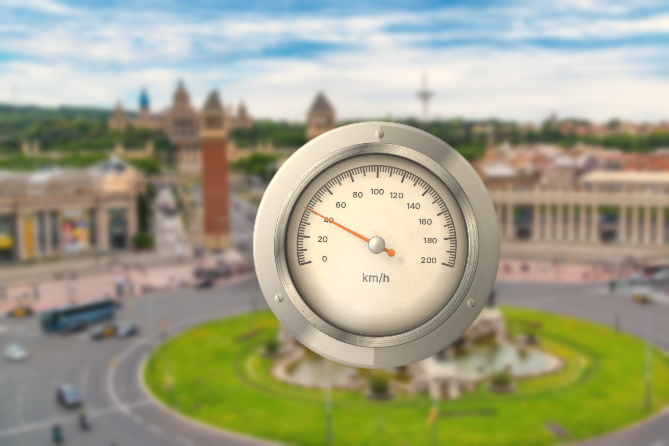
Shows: 40 km/h
